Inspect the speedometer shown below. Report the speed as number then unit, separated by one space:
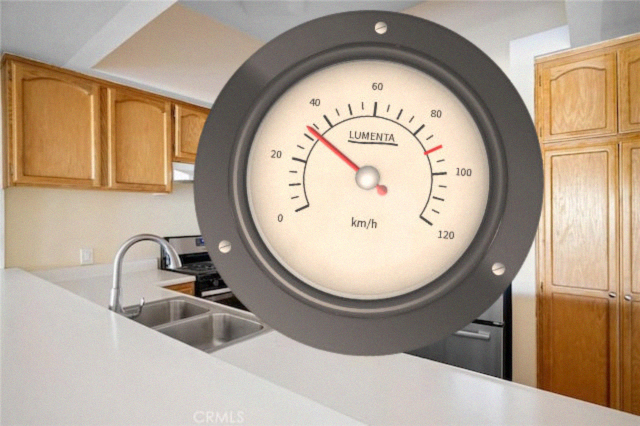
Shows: 32.5 km/h
